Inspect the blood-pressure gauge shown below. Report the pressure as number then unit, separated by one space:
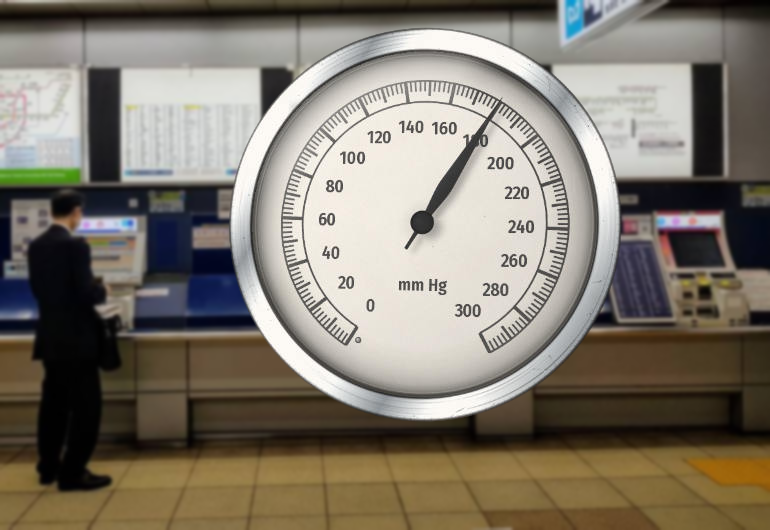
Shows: 180 mmHg
